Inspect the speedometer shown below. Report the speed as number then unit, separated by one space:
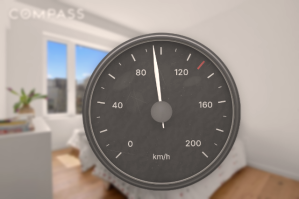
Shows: 95 km/h
